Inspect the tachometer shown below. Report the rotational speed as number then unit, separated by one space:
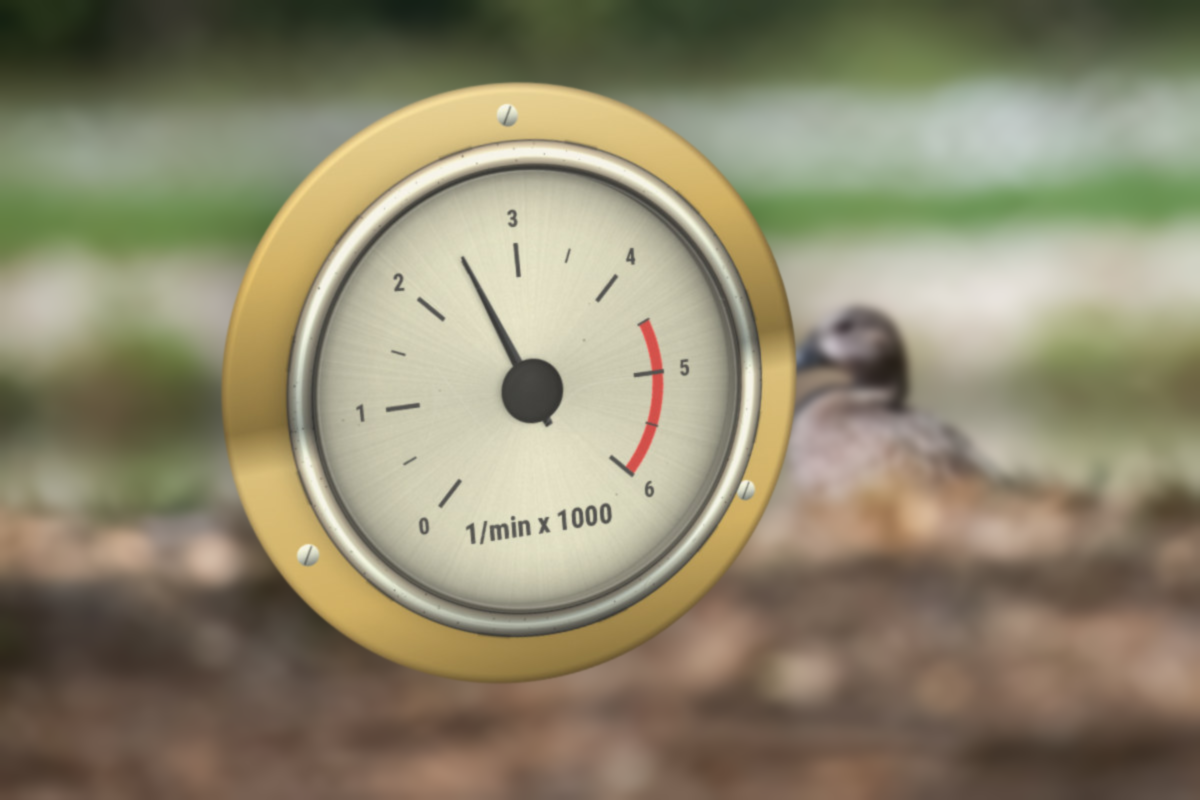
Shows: 2500 rpm
